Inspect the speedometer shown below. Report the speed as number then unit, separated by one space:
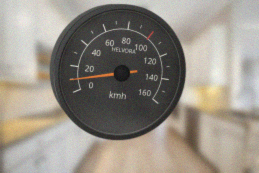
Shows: 10 km/h
